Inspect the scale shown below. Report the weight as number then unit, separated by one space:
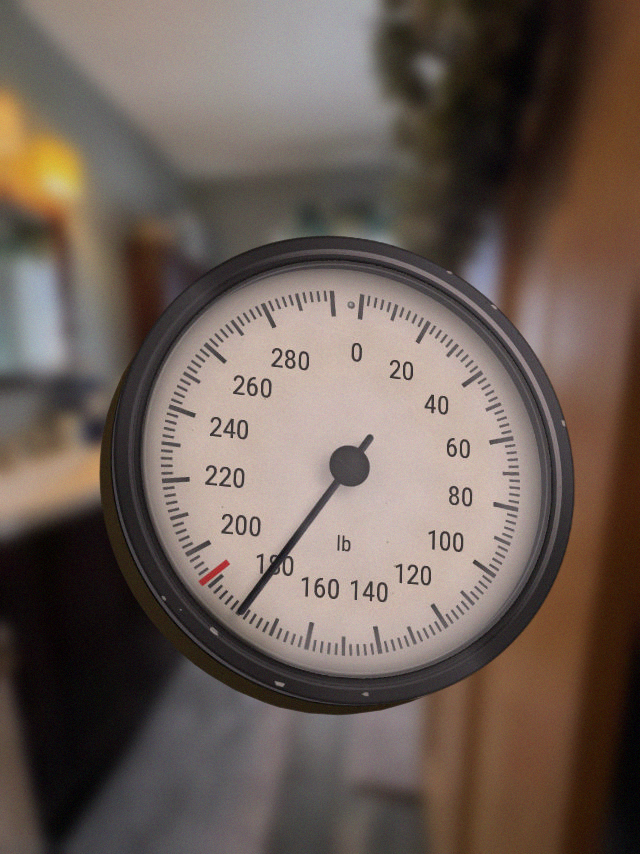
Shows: 180 lb
